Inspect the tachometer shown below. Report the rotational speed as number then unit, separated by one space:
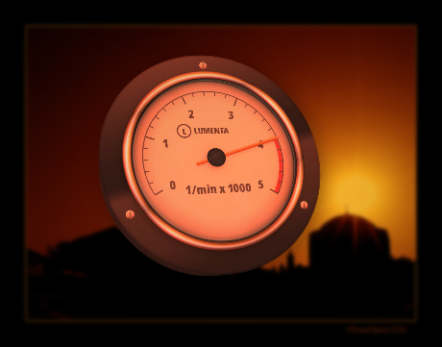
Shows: 4000 rpm
